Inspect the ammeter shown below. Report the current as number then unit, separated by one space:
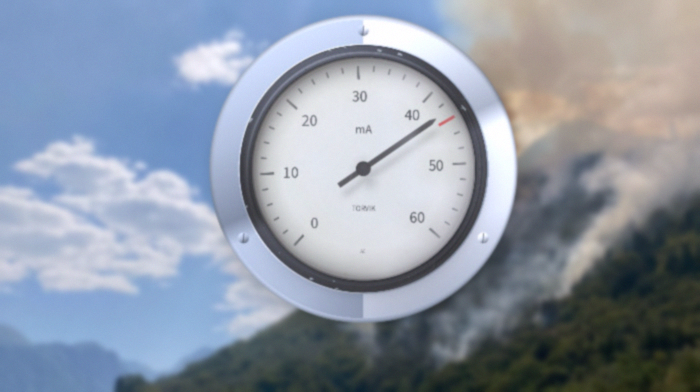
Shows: 43 mA
